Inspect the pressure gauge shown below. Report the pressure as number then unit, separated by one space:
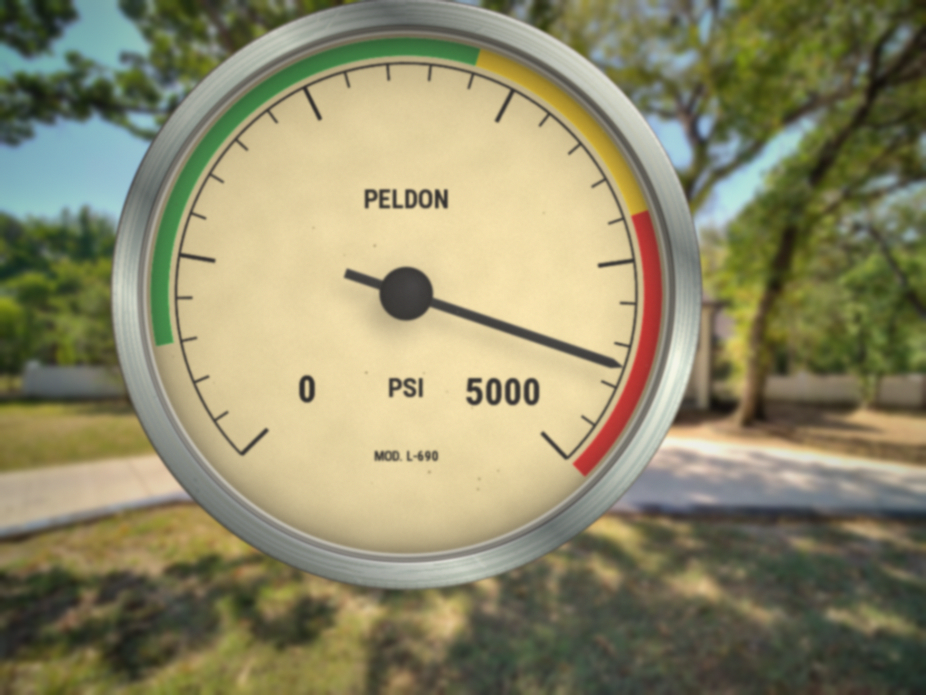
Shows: 4500 psi
